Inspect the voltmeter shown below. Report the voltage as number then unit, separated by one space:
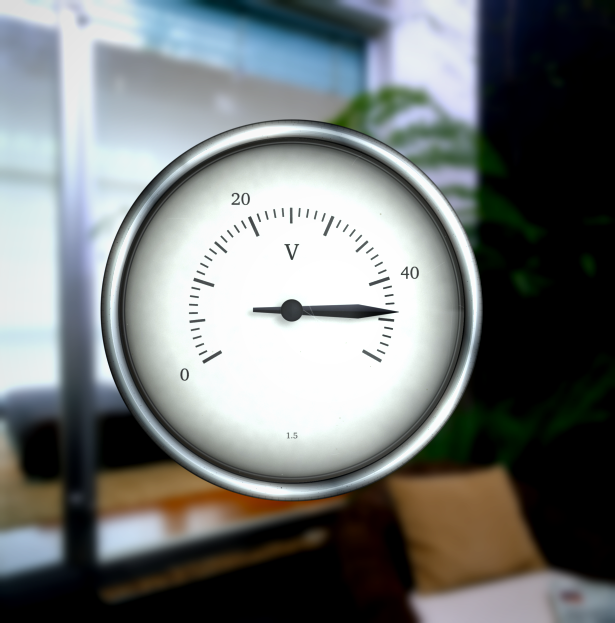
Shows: 44 V
